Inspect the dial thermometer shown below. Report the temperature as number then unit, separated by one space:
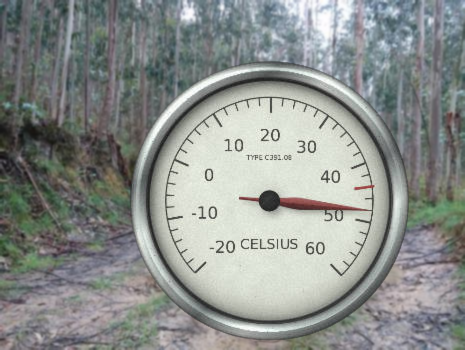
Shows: 48 °C
